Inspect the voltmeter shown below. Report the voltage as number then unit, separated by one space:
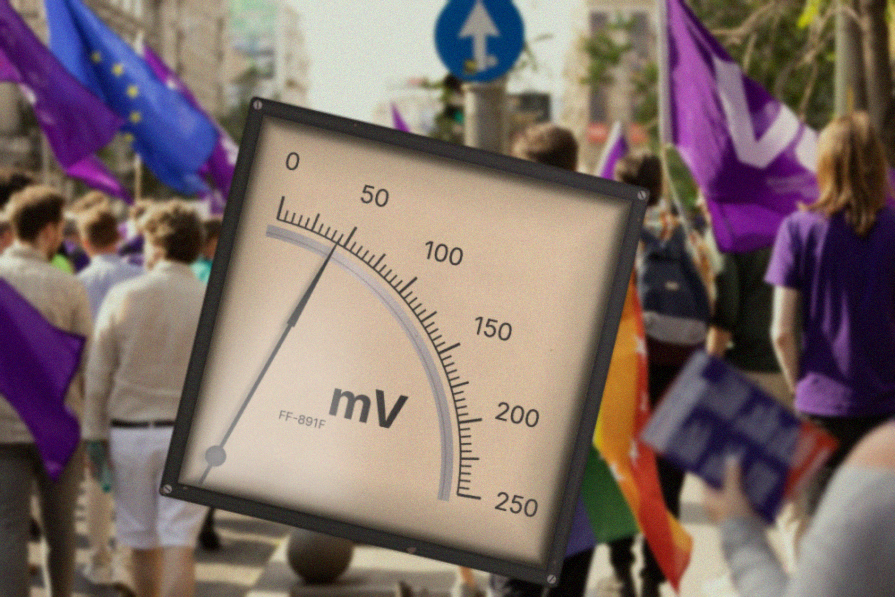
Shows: 45 mV
